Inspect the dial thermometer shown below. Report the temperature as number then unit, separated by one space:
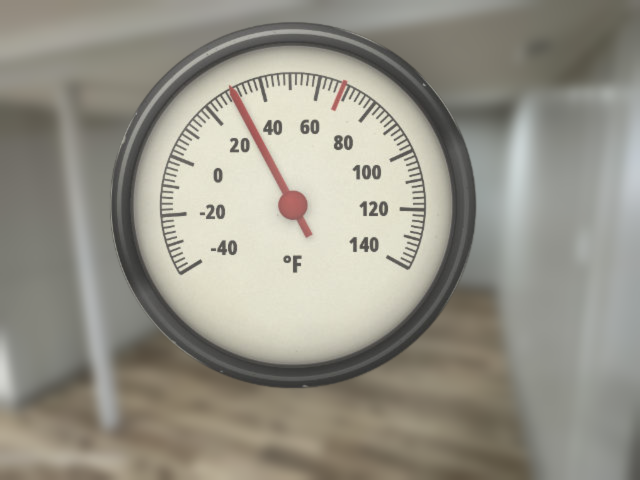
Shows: 30 °F
